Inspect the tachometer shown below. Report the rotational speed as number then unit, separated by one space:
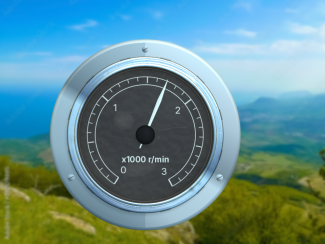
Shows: 1700 rpm
